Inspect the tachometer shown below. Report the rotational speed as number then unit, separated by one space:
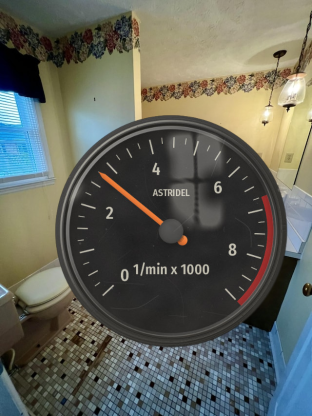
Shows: 2750 rpm
